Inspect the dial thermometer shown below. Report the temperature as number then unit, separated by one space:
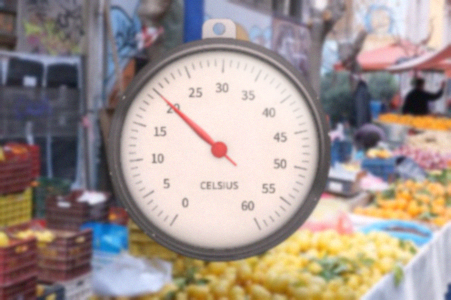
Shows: 20 °C
